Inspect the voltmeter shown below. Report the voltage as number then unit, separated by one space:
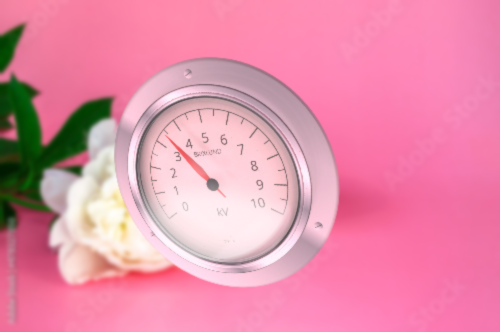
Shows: 3.5 kV
